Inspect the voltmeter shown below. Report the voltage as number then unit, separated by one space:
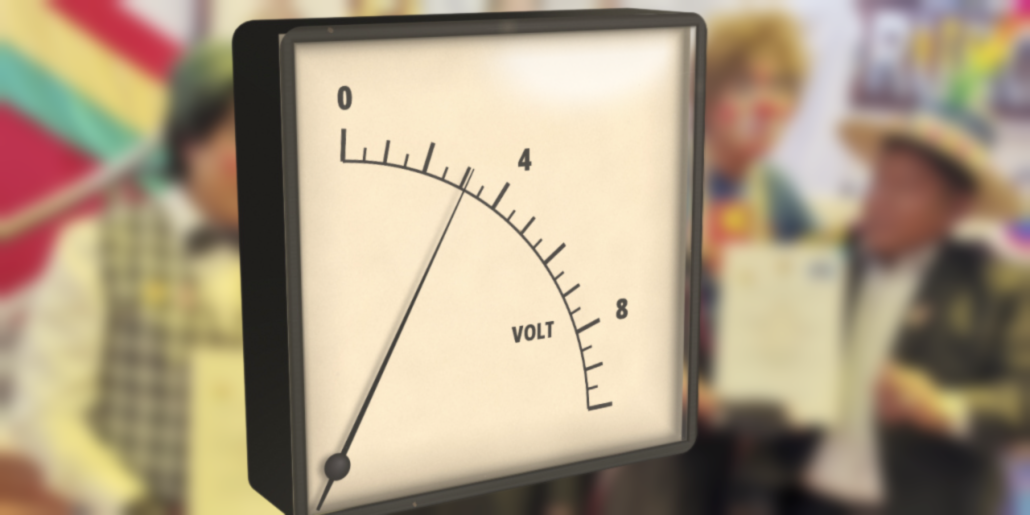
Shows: 3 V
